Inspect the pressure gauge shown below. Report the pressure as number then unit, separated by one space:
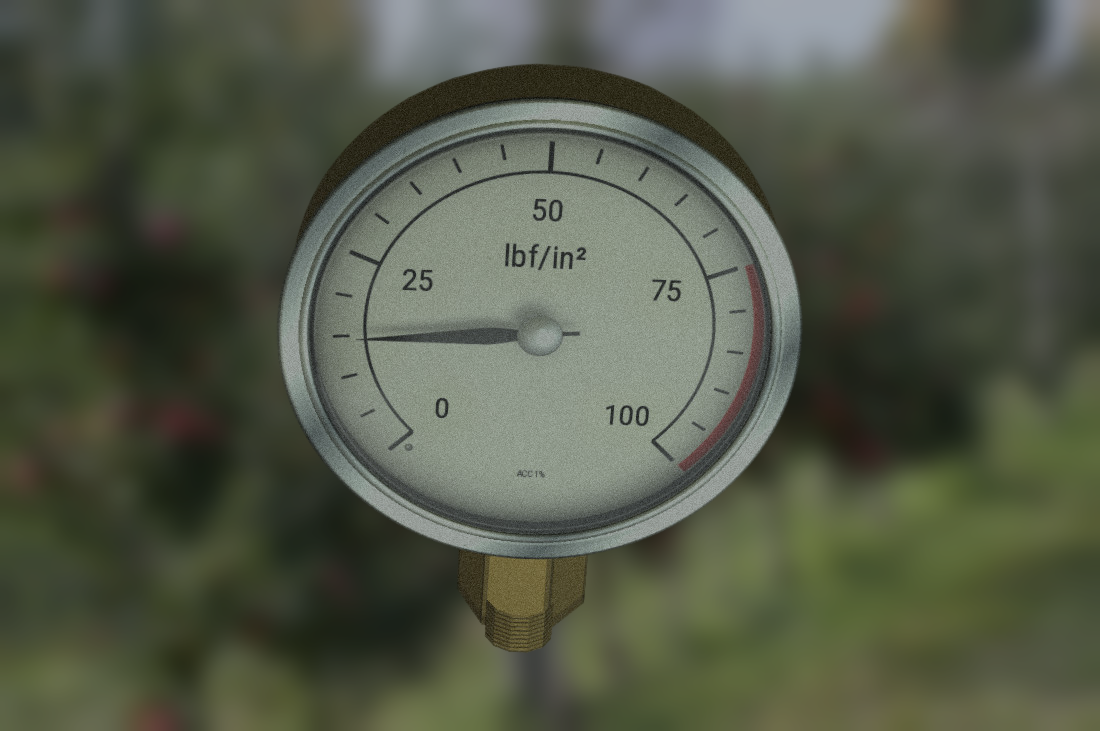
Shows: 15 psi
